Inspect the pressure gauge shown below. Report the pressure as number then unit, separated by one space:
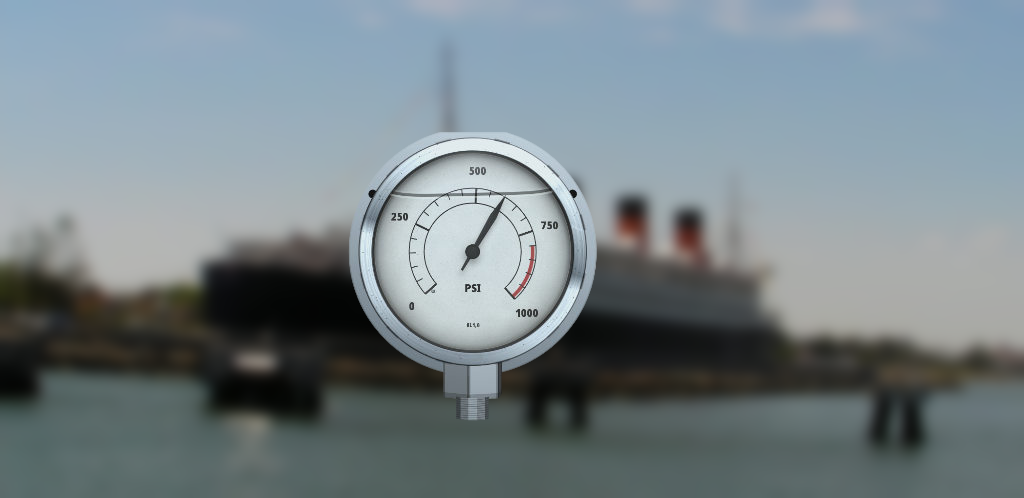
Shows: 600 psi
